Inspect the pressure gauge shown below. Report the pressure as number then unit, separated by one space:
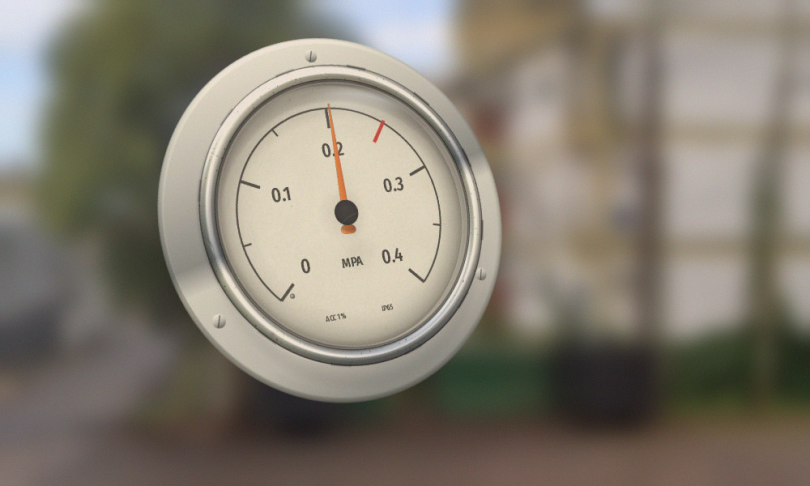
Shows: 0.2 MPa
